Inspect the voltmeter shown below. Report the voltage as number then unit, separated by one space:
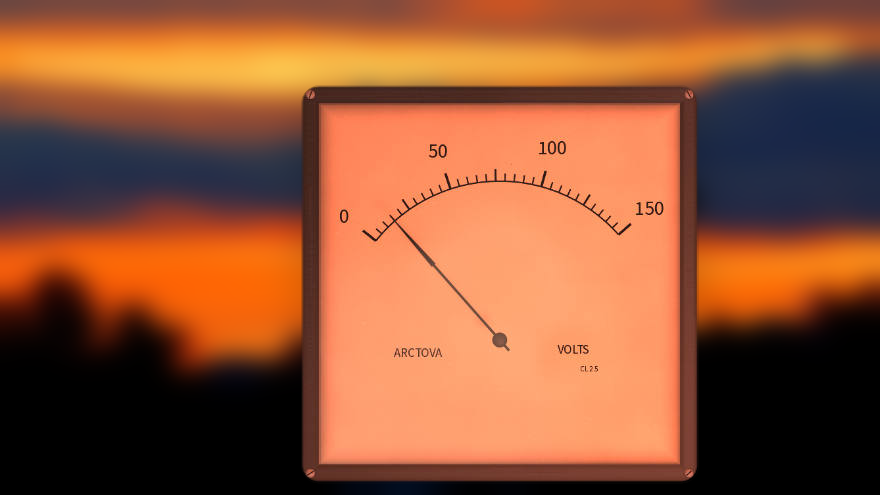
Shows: 15 V
